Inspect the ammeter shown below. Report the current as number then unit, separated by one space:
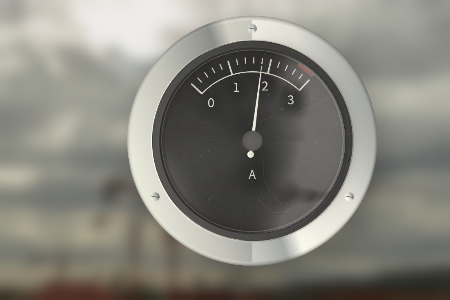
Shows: 1.8 A
